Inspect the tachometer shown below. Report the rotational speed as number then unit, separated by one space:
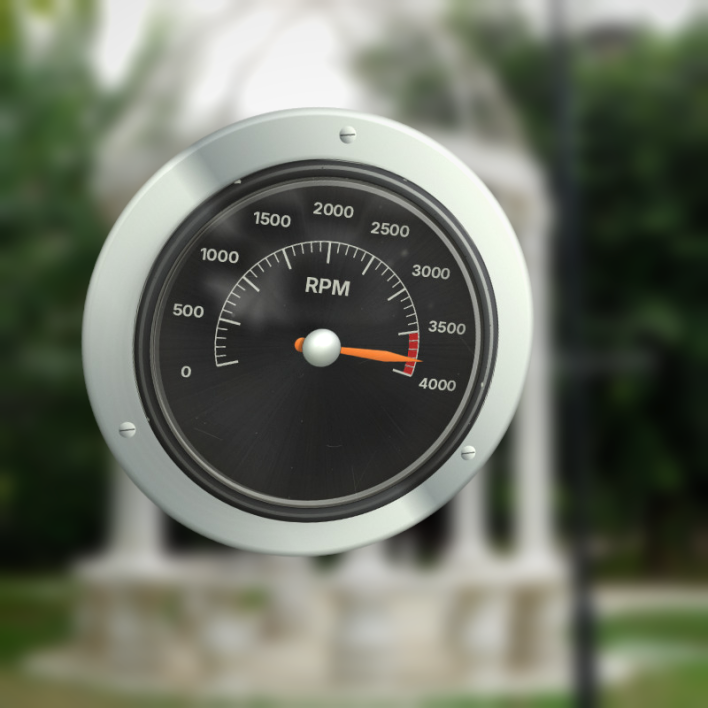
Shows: 3800 rpm
